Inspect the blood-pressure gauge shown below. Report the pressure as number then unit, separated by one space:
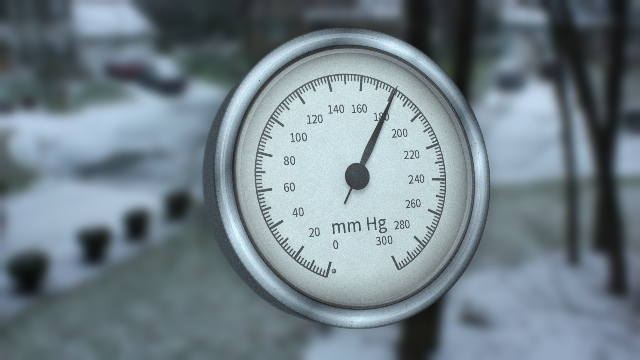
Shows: 180 mmHg
